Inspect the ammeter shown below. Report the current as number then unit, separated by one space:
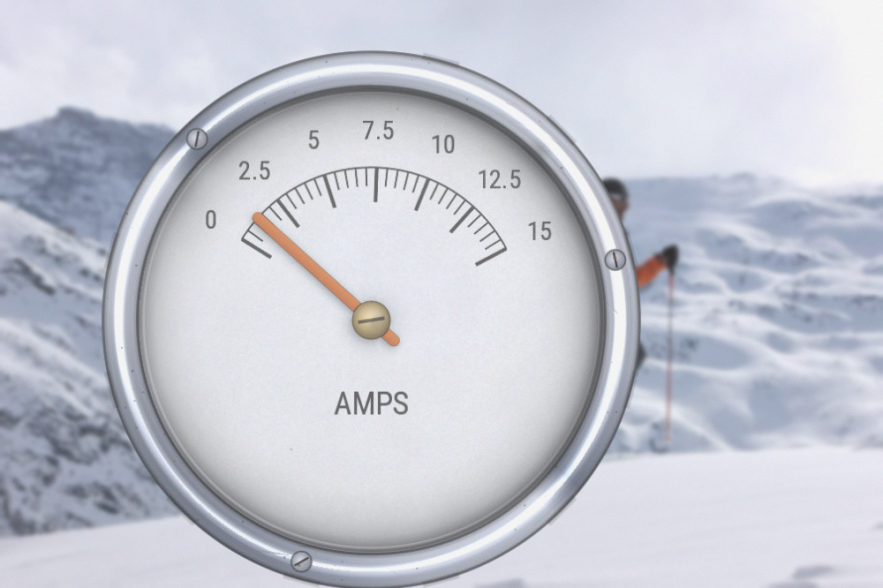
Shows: 1.25 A
